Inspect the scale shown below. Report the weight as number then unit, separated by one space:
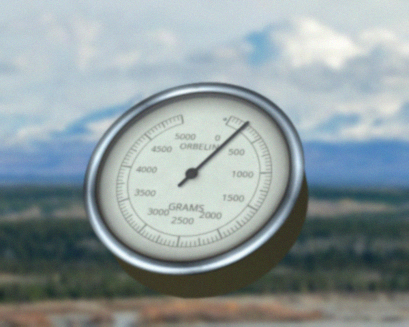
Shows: 250 g
